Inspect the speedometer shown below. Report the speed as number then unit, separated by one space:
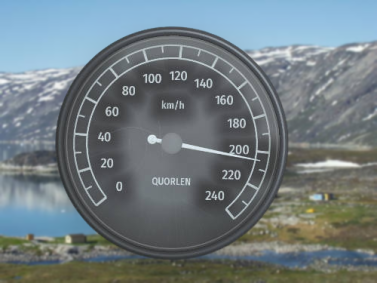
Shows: 205 km/h
